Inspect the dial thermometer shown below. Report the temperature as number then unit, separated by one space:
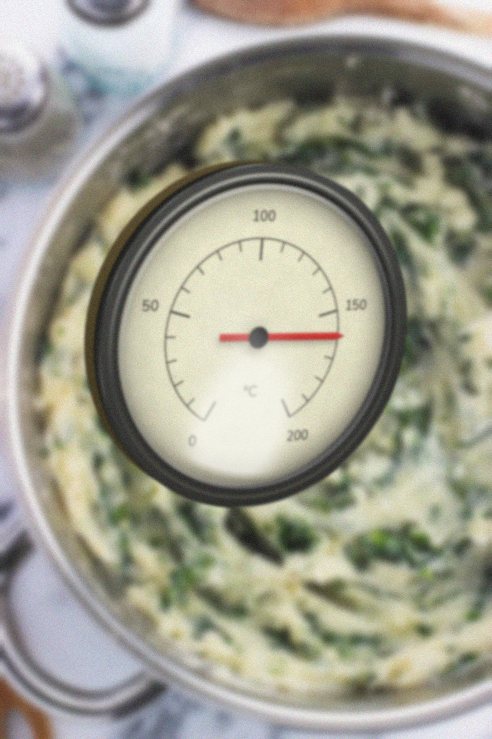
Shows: 160 °C
